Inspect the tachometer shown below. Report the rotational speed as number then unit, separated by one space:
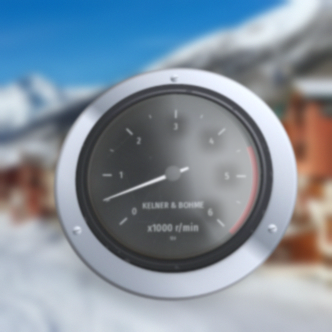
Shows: 500 rpm
